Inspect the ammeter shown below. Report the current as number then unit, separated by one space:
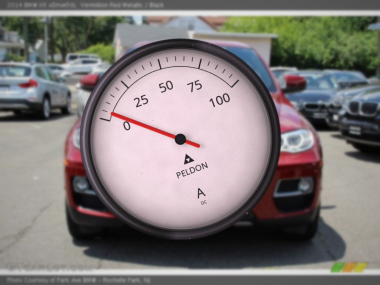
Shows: 5 A
